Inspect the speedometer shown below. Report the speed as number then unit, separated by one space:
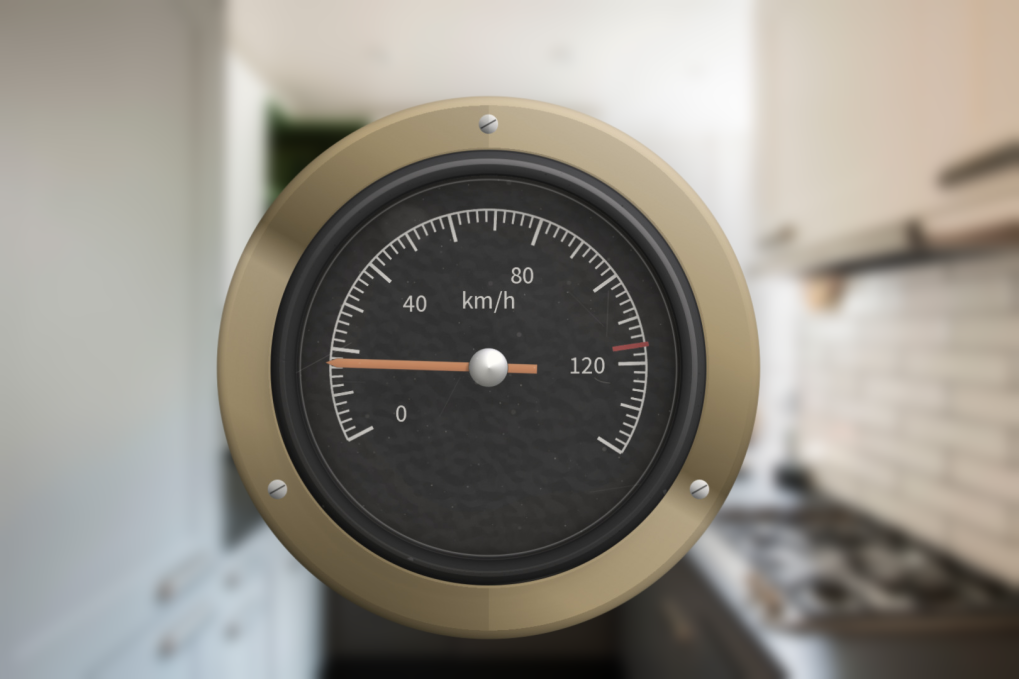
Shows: 17 km/h
